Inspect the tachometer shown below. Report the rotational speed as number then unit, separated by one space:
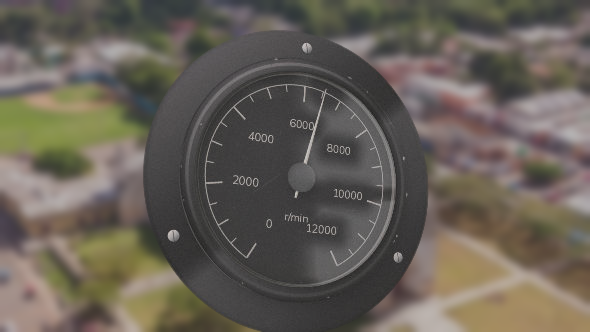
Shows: 6500 rpm
